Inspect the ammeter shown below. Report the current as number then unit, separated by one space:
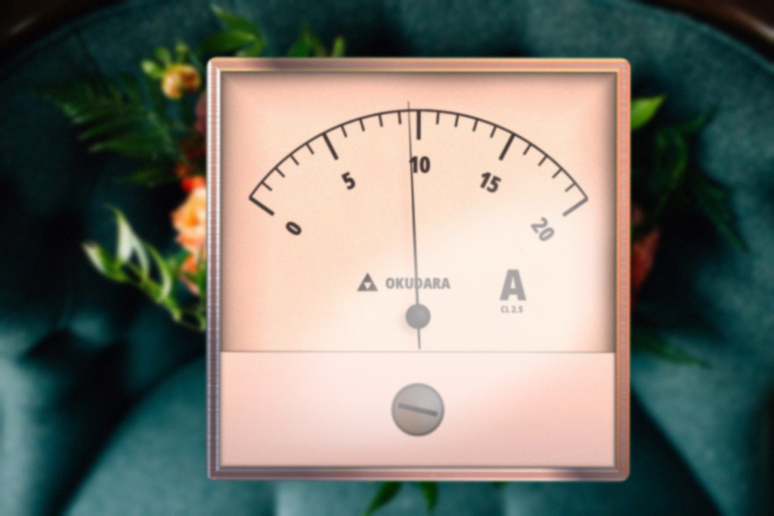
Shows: 9.5 A
